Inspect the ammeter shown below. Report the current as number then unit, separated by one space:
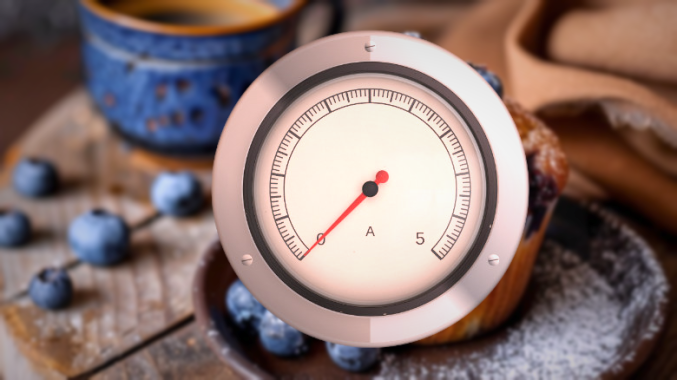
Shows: 0 A
